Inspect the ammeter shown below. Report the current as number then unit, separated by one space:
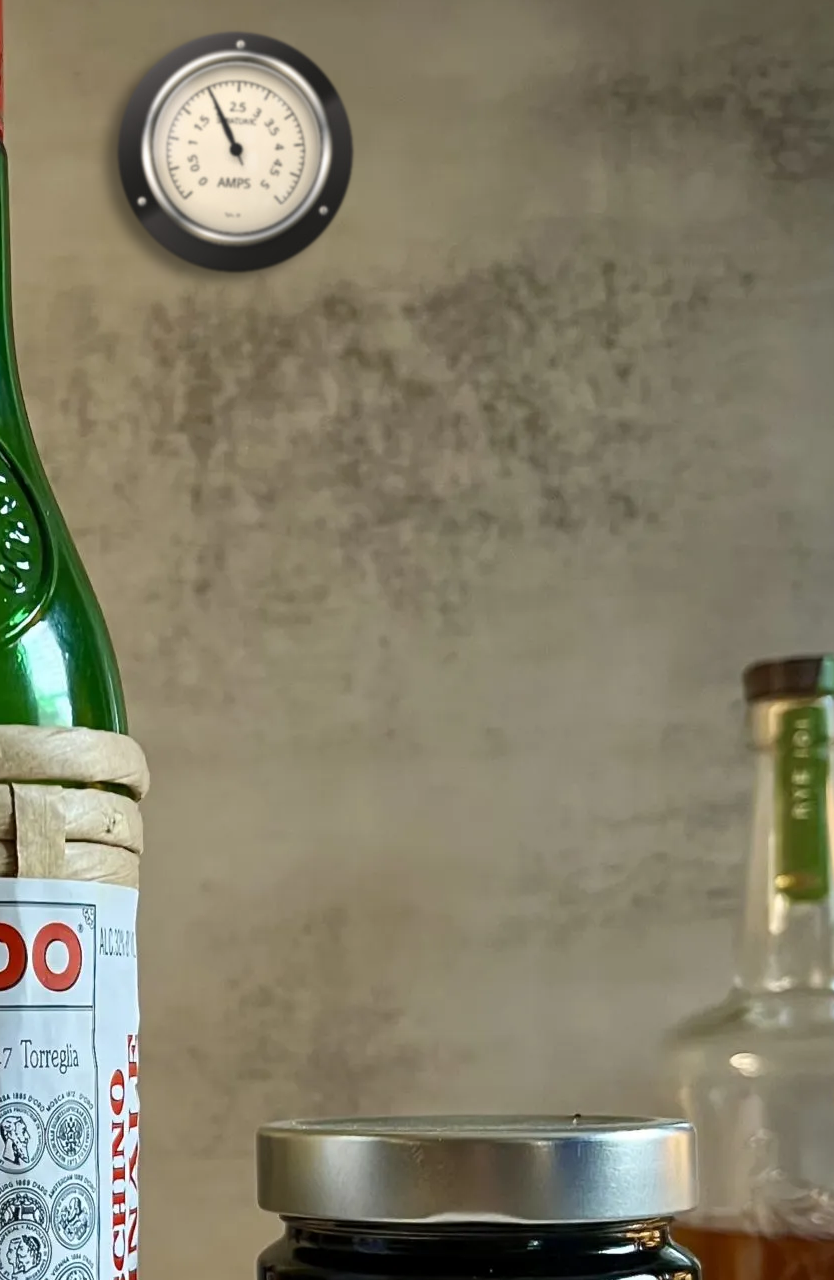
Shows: 2 A
